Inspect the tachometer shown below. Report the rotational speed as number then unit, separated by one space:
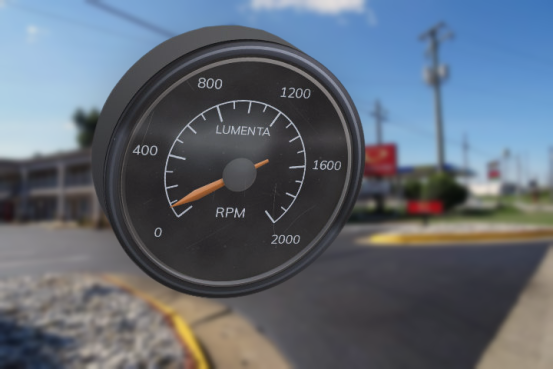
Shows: 100 rpm
